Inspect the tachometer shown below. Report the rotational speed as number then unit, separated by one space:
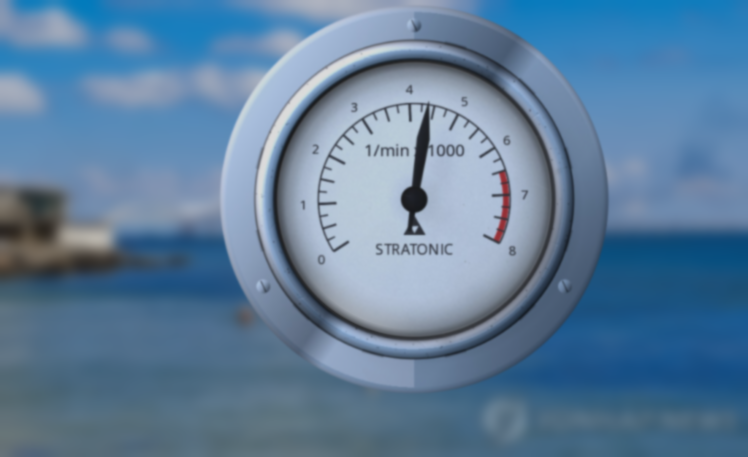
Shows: 4375 rpm
